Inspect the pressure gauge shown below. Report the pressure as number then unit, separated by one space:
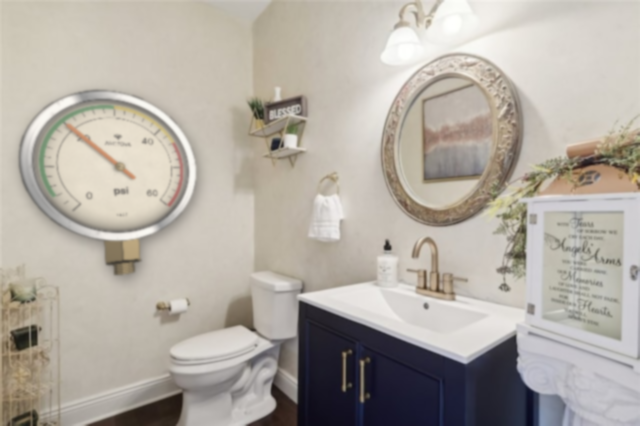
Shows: 20 psi
